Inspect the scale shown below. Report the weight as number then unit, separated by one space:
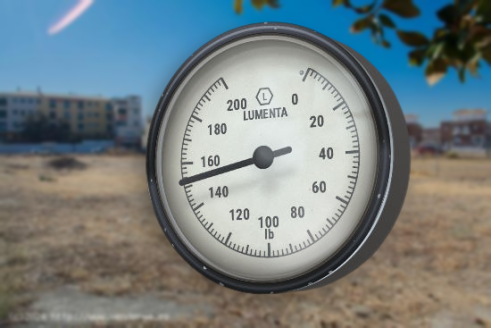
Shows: 152 lb
